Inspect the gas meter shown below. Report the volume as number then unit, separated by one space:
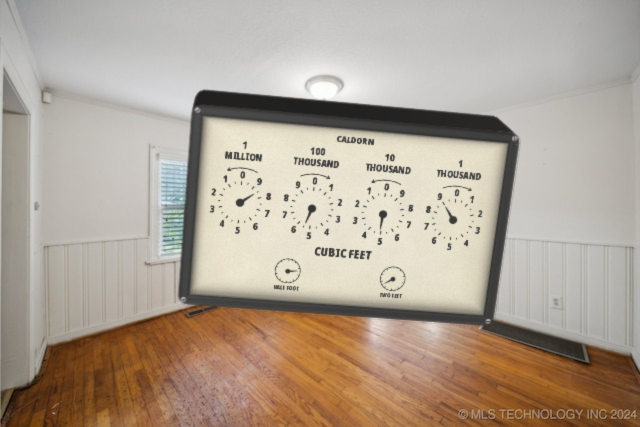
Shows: 854900 ft³
